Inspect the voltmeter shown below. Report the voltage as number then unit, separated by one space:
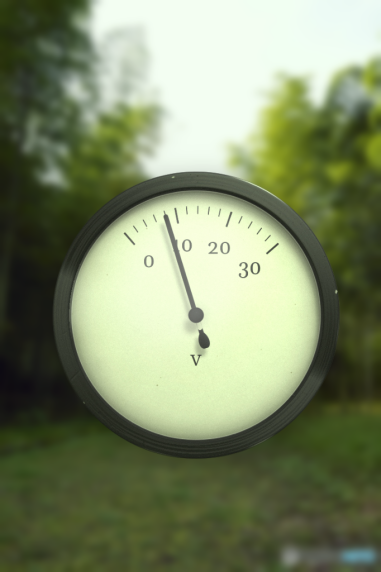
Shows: 8 V
